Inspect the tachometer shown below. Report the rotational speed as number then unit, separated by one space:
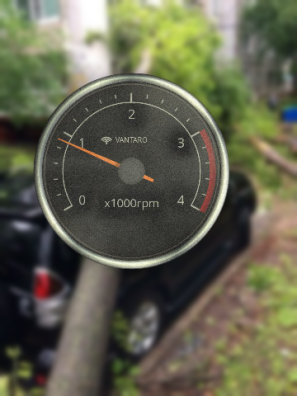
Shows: 900 rpm
